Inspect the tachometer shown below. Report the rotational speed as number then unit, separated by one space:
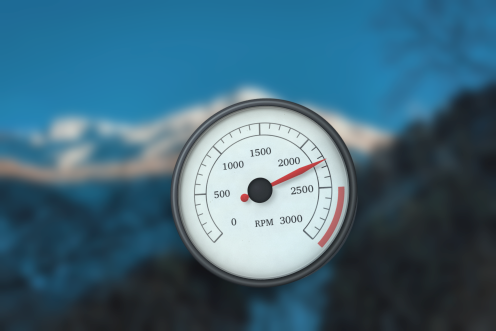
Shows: 2250 rpm
